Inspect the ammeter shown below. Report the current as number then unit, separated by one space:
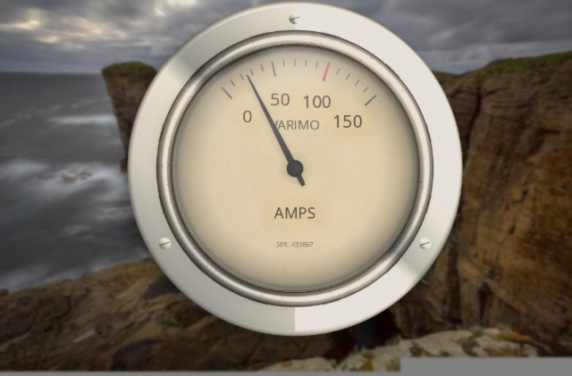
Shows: 25 A
